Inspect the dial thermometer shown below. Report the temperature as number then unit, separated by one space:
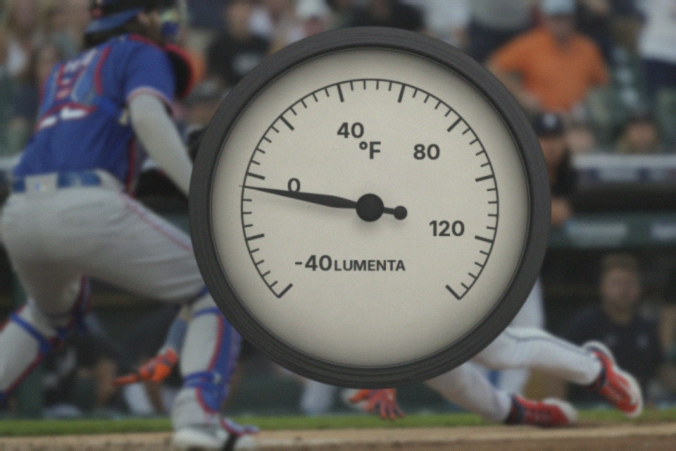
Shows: -4 °F
